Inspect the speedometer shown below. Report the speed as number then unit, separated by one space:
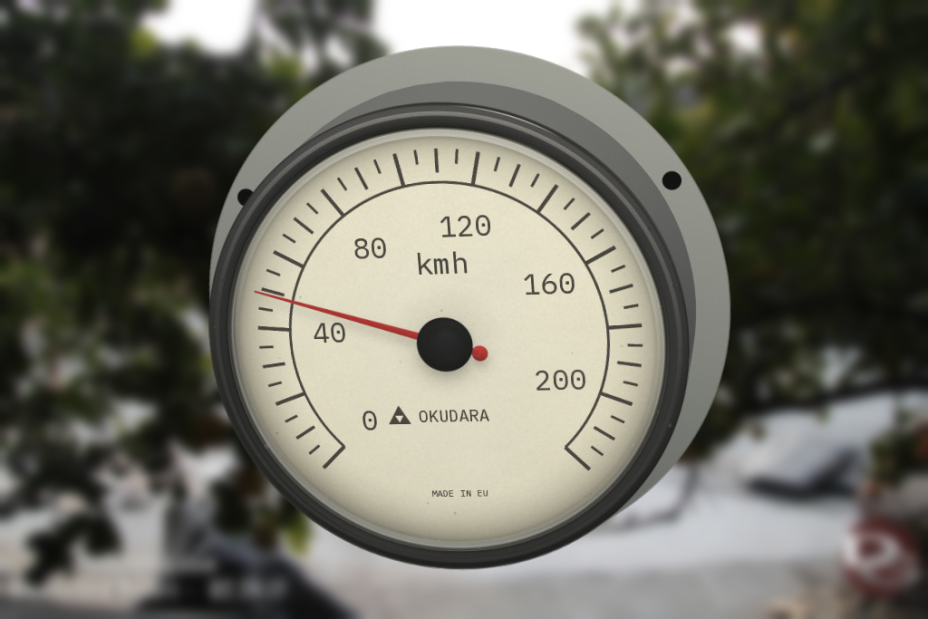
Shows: 50 km/h
